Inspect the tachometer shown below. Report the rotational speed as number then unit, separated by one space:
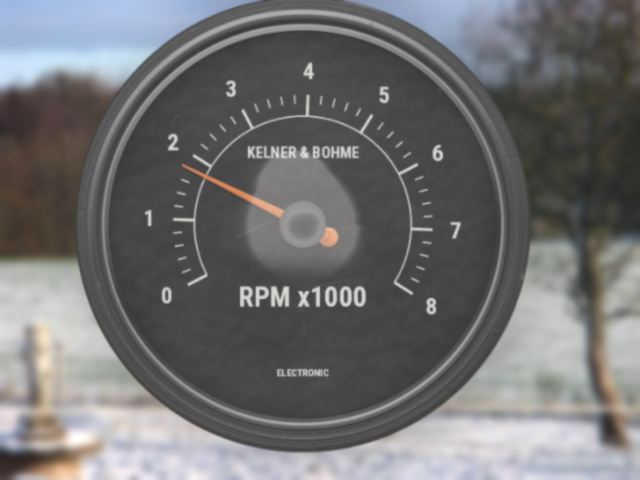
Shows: 1800 rpm
